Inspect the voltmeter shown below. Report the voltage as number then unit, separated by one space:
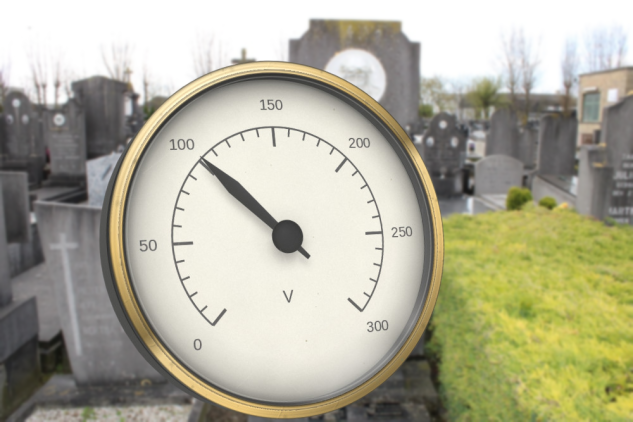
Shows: 100 V
